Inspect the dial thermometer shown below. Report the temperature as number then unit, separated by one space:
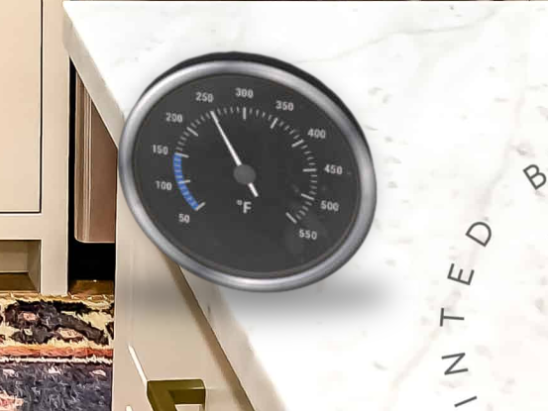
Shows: 250 °F
